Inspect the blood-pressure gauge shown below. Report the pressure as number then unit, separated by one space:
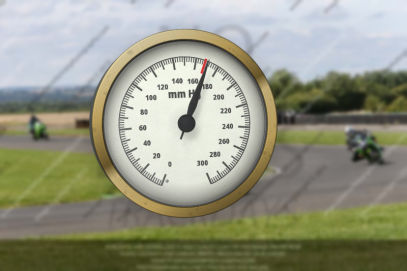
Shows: 170 mmHg
